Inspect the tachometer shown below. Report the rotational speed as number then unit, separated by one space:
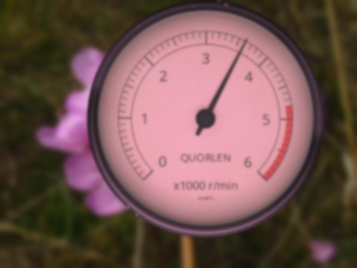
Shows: 3600 rpm
